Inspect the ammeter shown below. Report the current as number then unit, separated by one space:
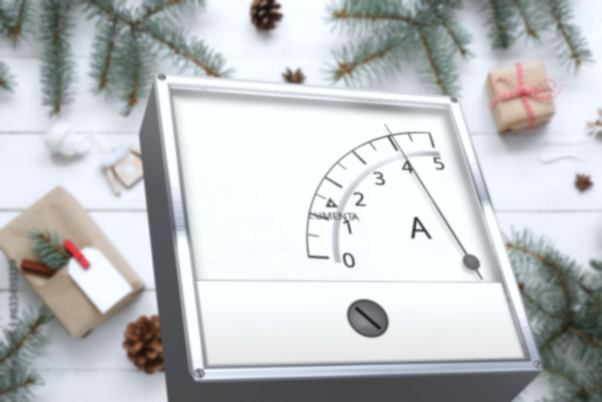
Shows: 4 A
